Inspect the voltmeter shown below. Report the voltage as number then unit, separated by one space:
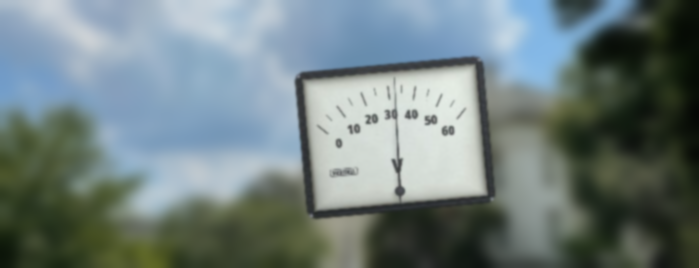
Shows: 32.5 V
